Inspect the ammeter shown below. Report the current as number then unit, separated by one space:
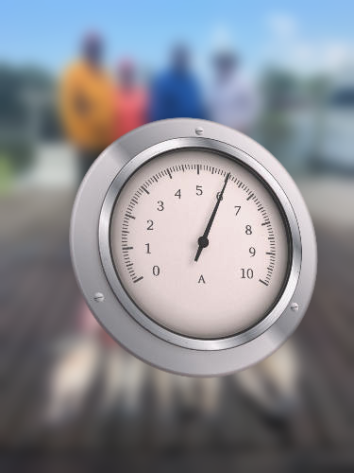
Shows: 6 A
